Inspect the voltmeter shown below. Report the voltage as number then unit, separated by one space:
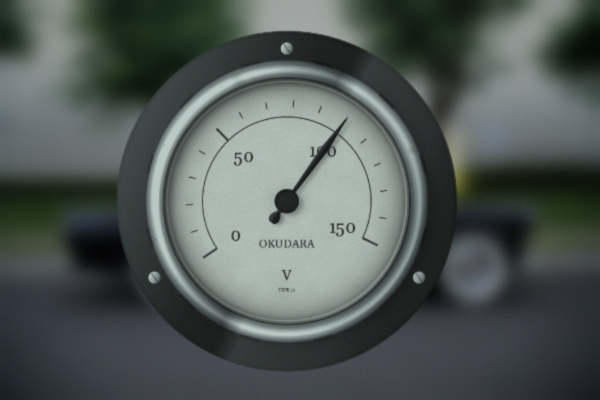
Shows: 100 V
